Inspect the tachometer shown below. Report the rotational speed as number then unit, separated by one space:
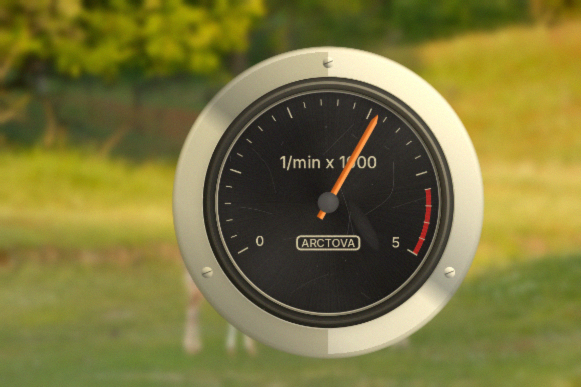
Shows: 3100 rpm
